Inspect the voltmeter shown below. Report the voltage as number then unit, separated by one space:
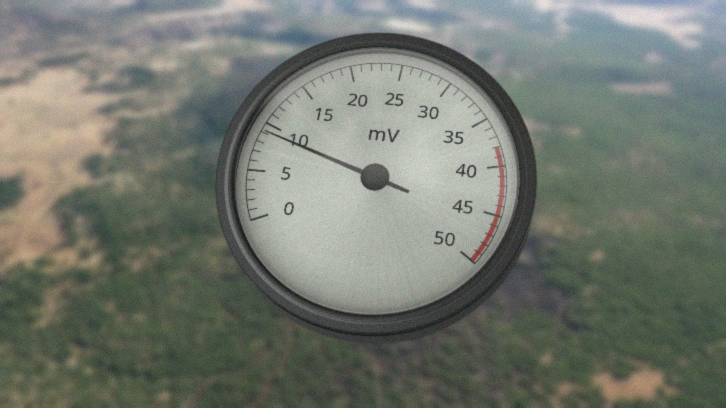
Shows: 9 mV
